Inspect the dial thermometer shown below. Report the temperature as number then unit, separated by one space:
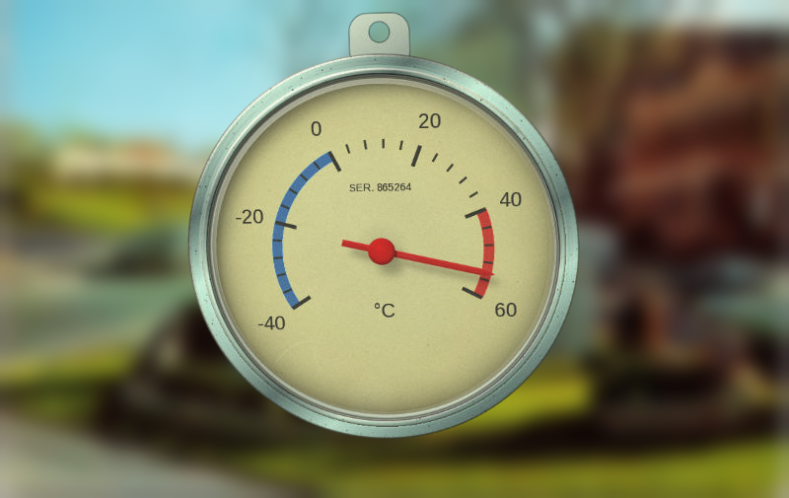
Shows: 54 °C
